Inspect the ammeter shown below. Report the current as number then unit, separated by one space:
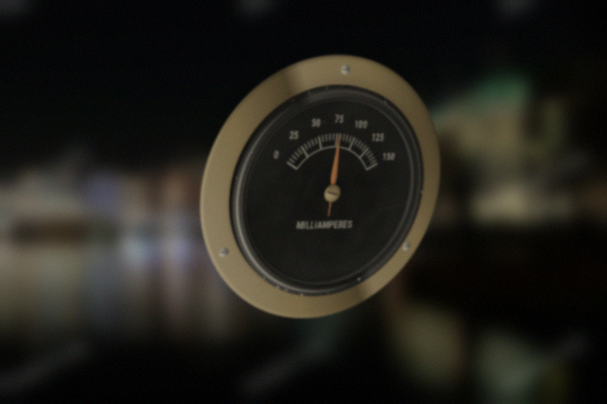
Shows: 75 mA
